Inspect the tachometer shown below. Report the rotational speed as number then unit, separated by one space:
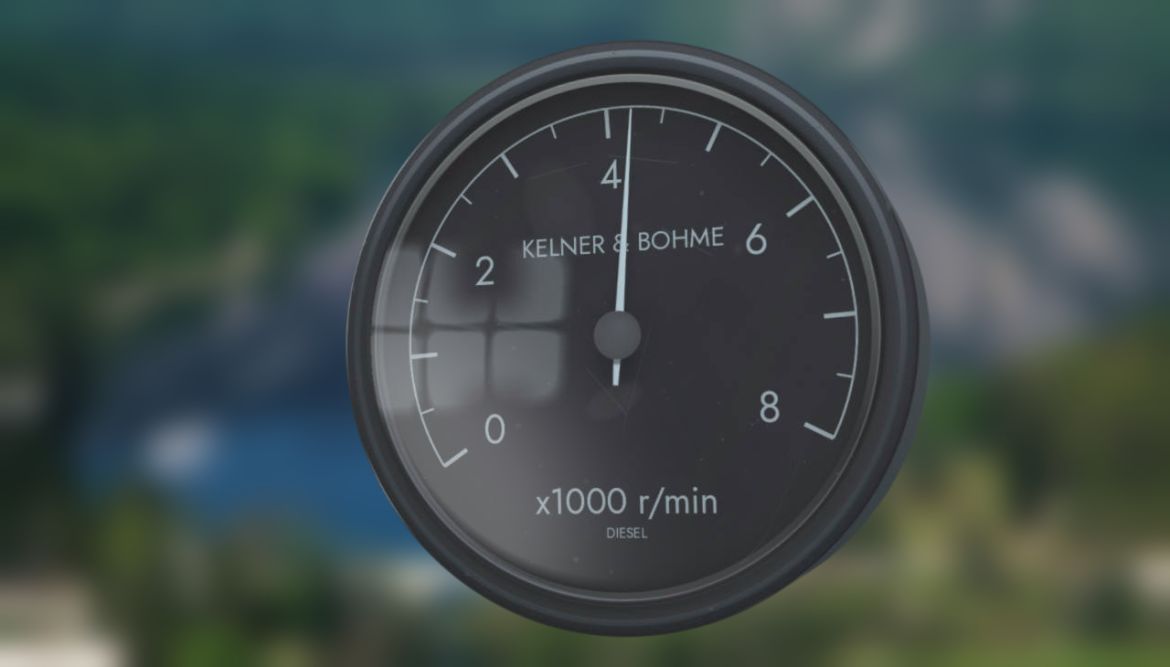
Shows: 4250 rpm
